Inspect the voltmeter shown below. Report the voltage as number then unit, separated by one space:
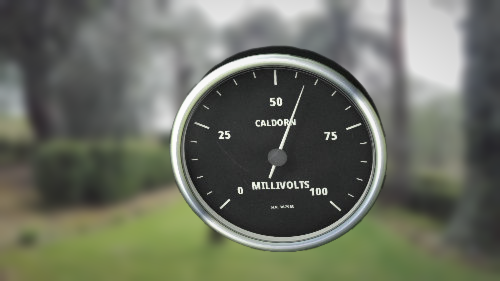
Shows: 57.5 mV
